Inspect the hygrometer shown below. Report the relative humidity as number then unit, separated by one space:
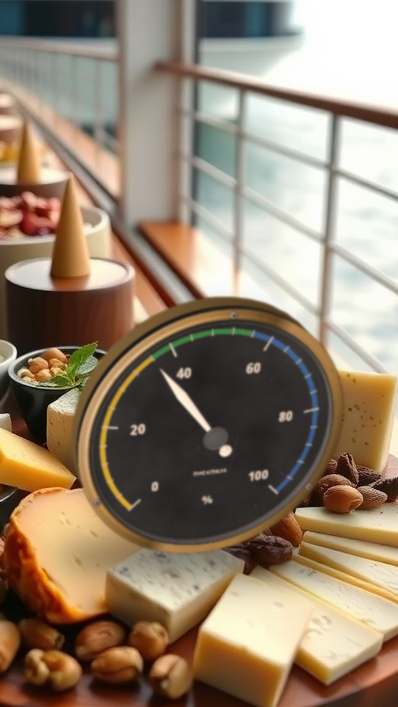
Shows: 36 %
